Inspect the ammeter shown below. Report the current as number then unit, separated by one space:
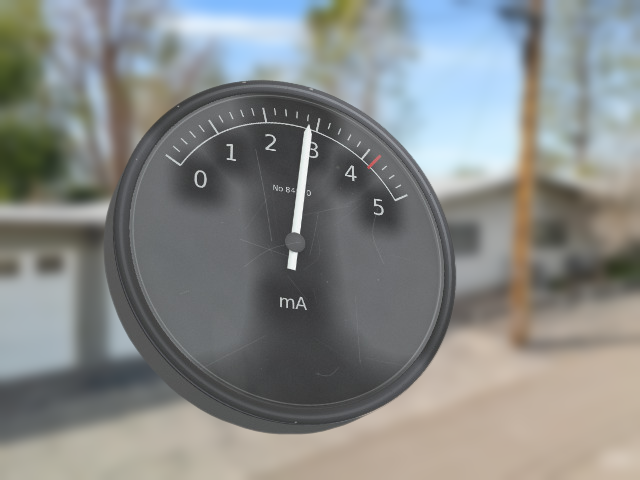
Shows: 2.8 mA
